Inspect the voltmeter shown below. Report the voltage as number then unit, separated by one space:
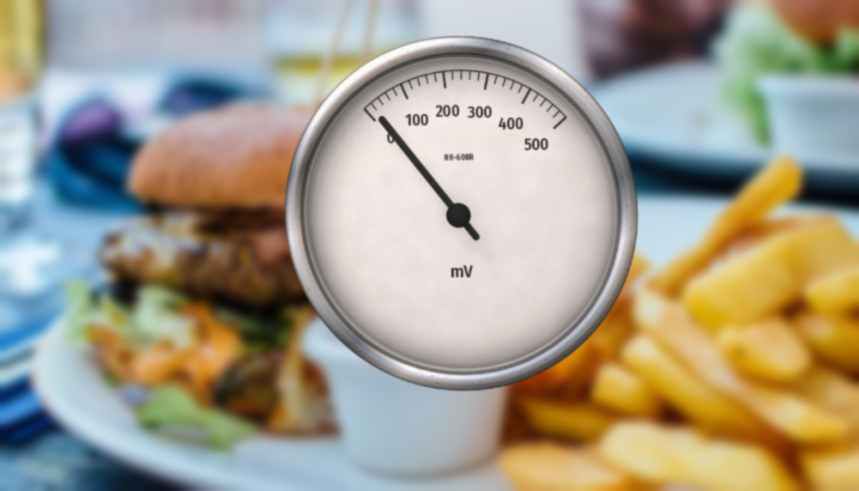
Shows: 20 mV
